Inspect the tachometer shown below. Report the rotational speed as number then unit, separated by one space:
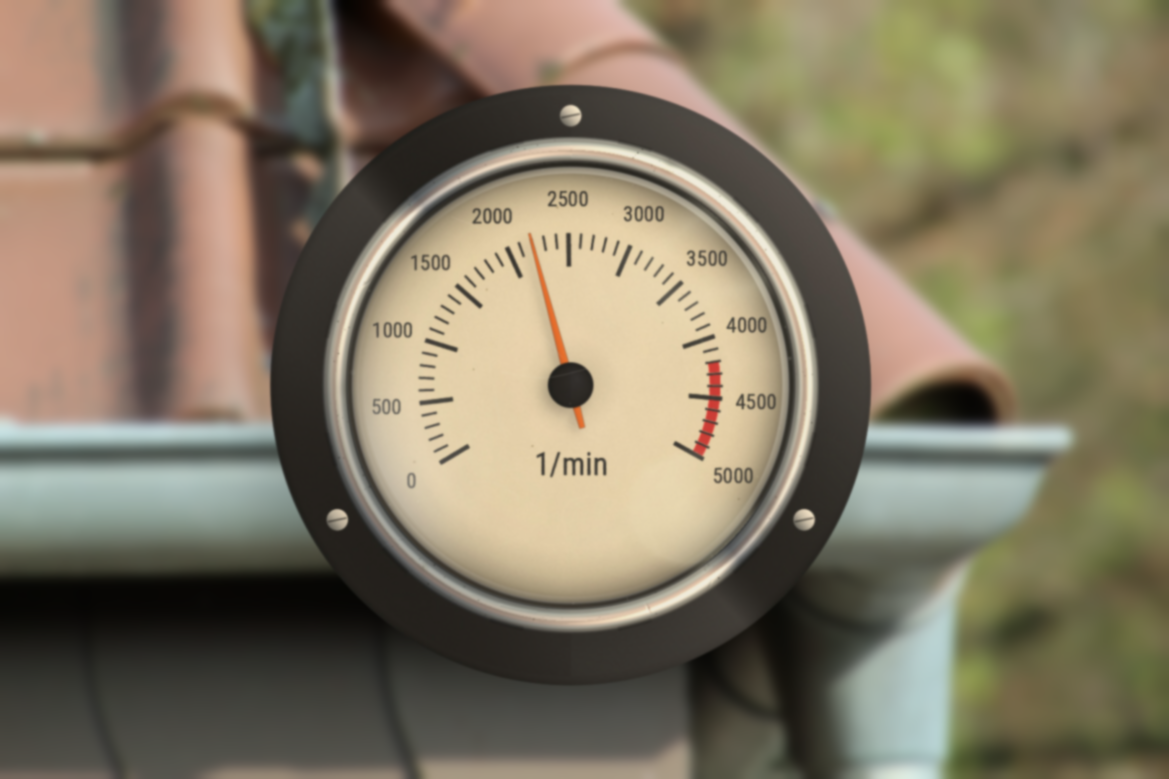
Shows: 2200 rpm
